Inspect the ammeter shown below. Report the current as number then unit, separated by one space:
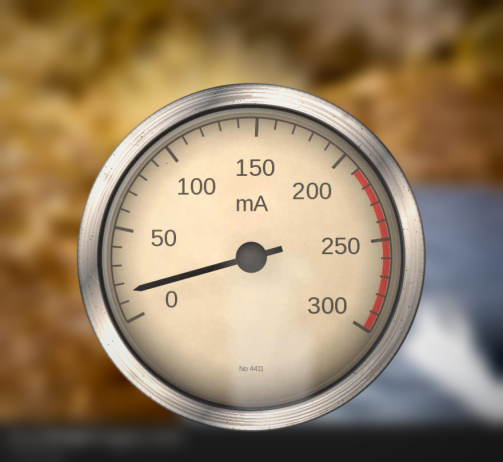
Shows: 15 mA
